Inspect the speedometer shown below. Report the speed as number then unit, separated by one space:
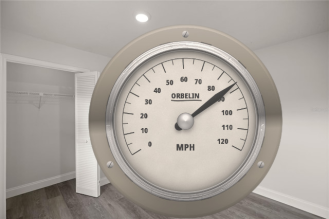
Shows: 87.5 mph
